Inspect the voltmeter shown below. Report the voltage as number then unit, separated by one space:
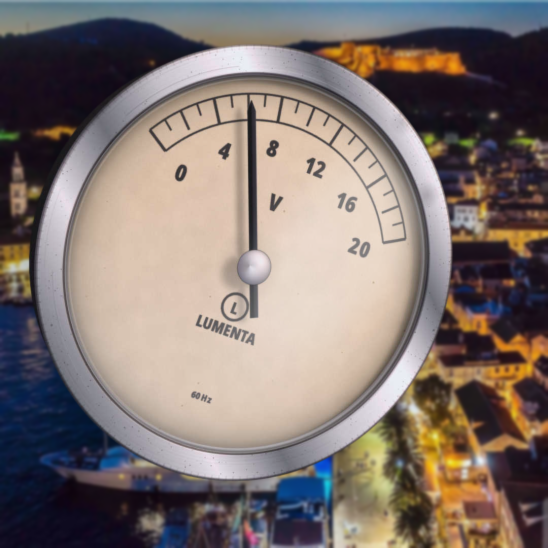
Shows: 6 V
